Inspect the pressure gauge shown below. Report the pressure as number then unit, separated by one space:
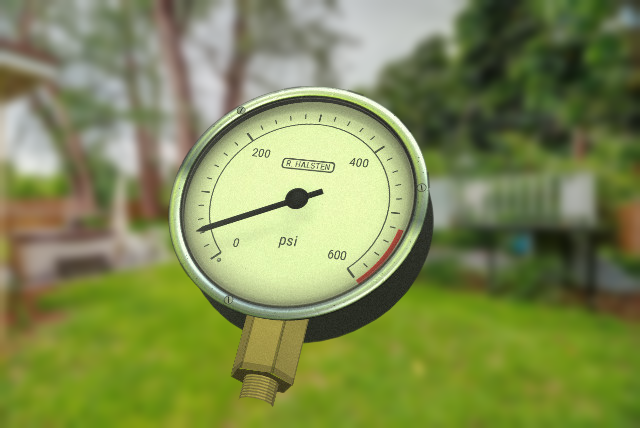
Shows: 40 psi
